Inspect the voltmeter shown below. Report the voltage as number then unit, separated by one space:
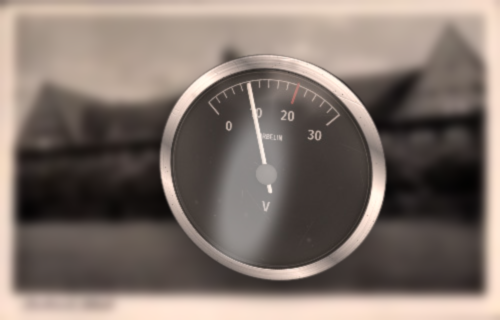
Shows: 10 V
